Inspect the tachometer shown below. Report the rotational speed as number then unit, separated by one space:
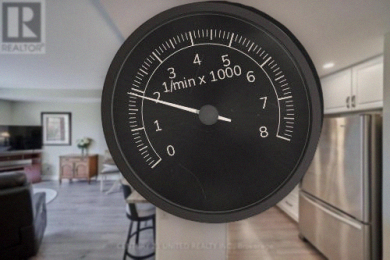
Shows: 1900 rpm
